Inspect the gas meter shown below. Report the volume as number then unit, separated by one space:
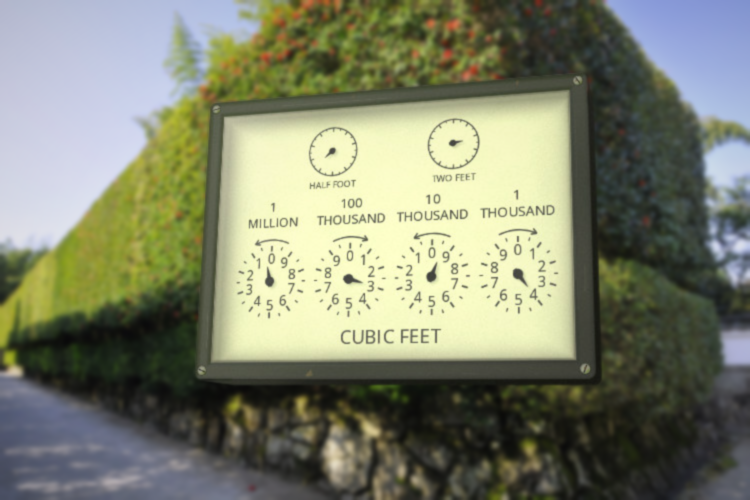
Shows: 29400 ft³
